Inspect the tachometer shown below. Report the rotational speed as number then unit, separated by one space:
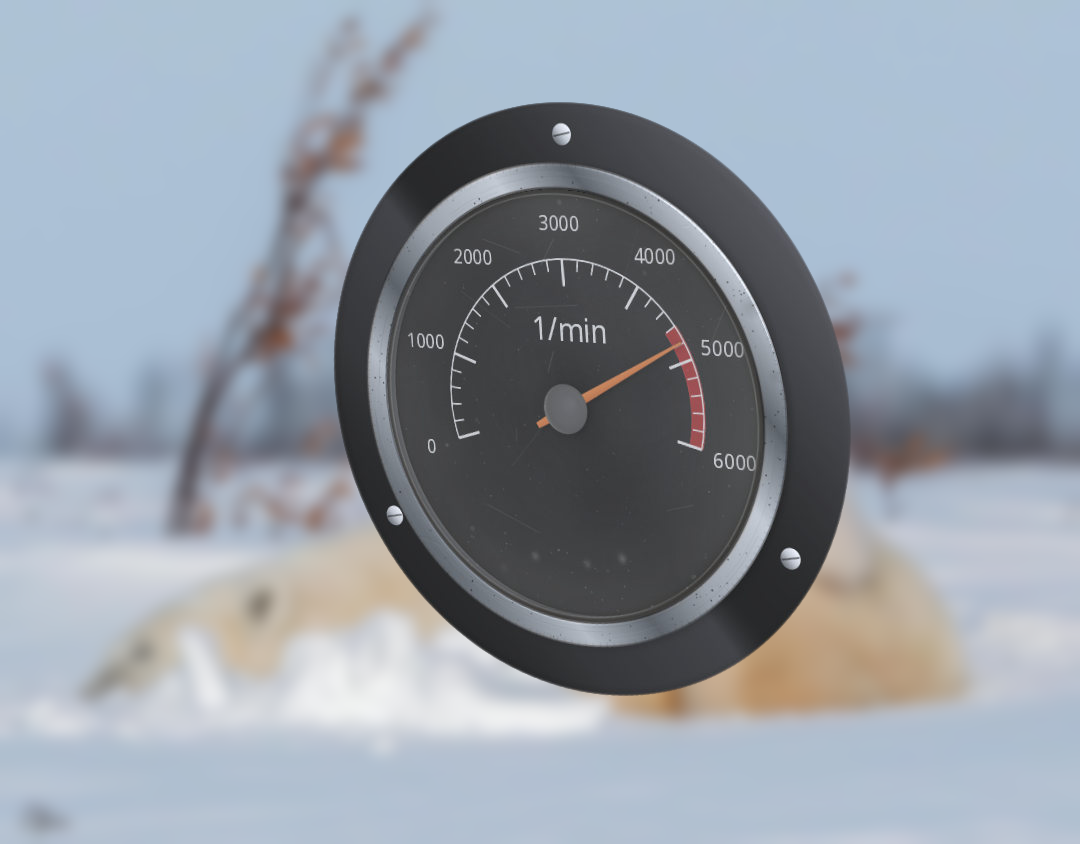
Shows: 4800 rpm
